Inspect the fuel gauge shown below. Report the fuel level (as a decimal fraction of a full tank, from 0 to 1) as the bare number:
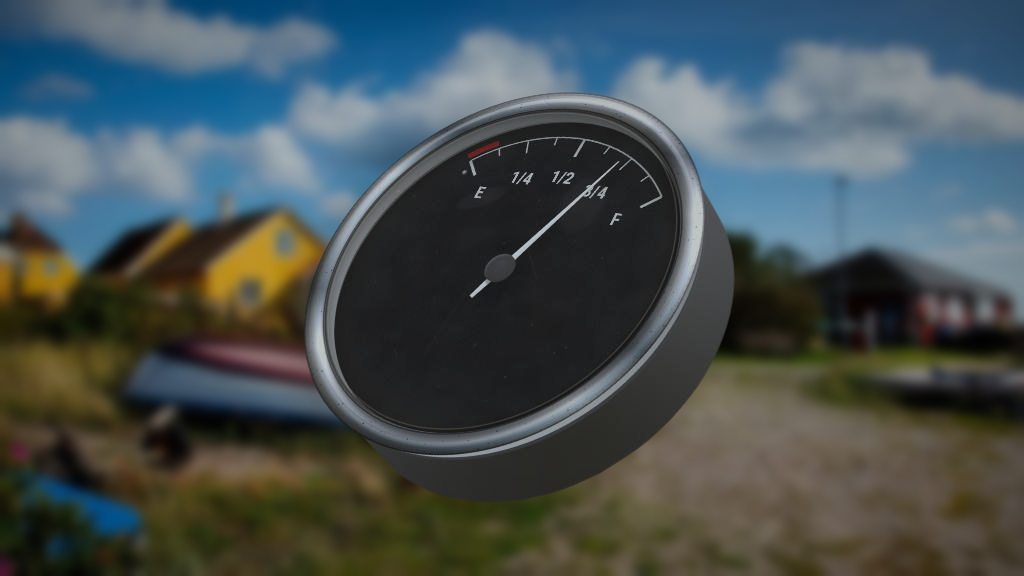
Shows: 0.75
